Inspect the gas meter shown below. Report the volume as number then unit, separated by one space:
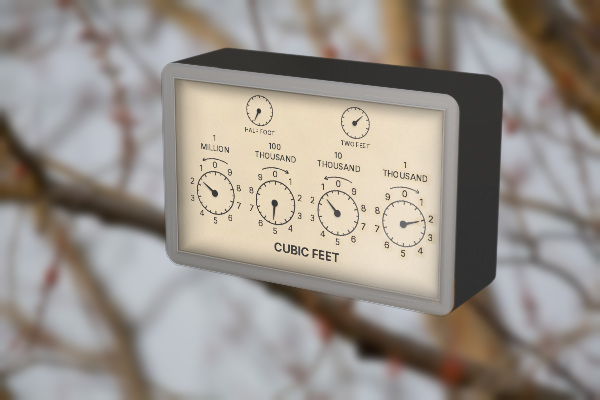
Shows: 151200 ft³
